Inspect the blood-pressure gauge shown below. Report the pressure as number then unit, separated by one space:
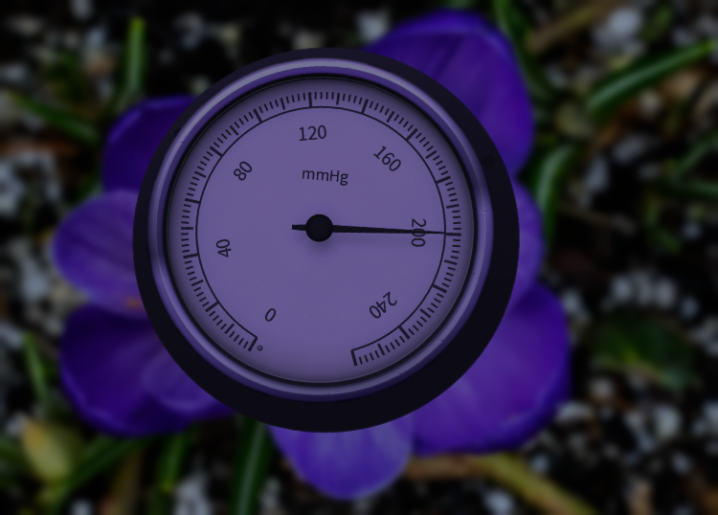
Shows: 200 mmHg
